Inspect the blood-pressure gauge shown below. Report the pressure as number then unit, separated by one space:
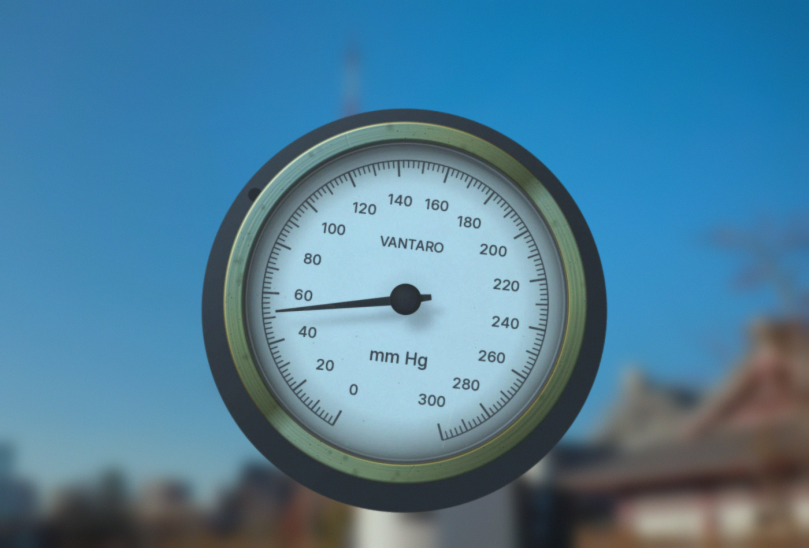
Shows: 52 mmHg
